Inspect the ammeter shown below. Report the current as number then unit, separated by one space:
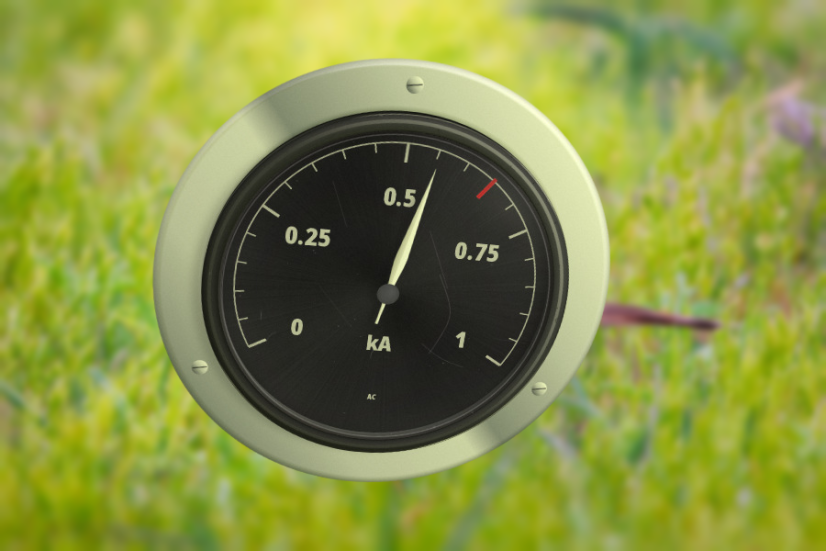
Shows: 0.55 kA
